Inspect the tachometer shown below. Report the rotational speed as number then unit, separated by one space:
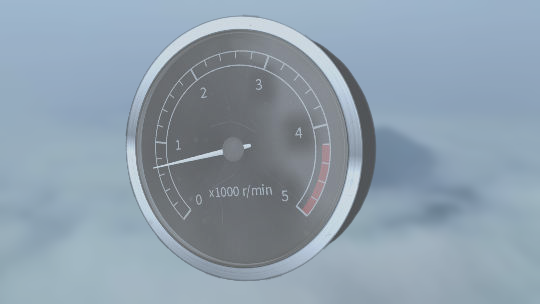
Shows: 700 rpm
